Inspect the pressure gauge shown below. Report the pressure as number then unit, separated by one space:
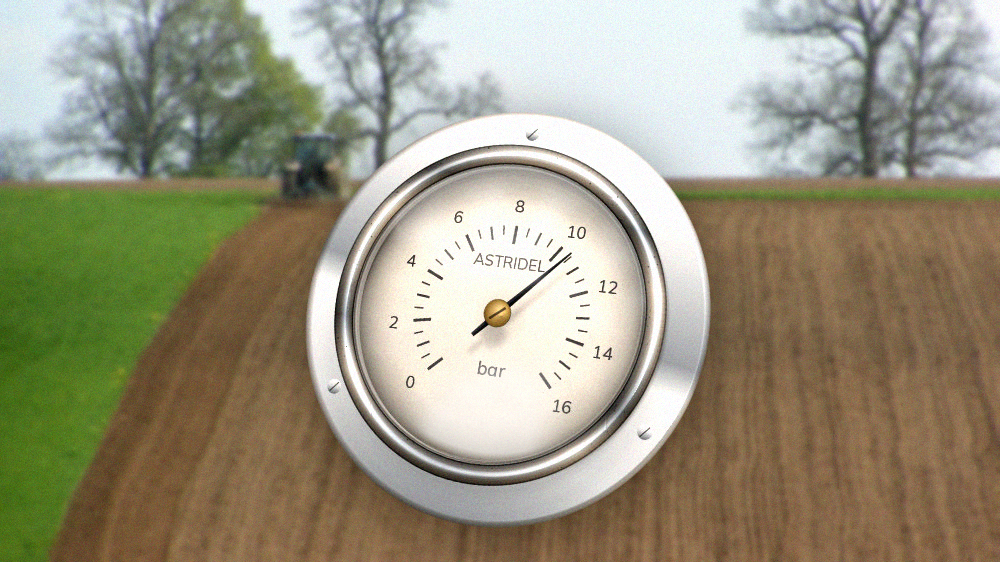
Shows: 10.5 bar
